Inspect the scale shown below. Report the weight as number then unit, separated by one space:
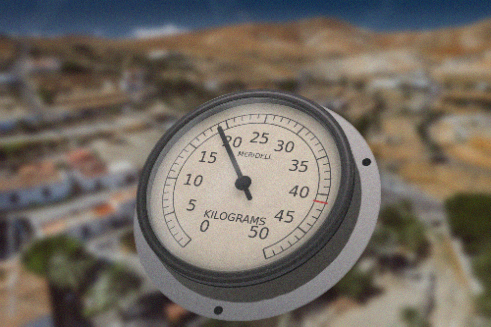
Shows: 19 kg
